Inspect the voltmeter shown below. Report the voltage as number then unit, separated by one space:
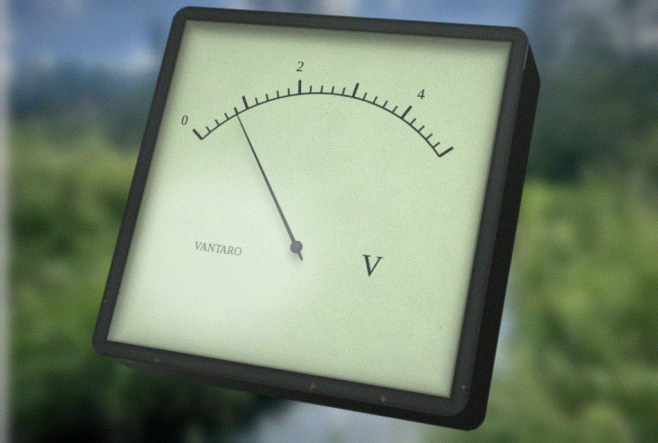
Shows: 0.8 V
